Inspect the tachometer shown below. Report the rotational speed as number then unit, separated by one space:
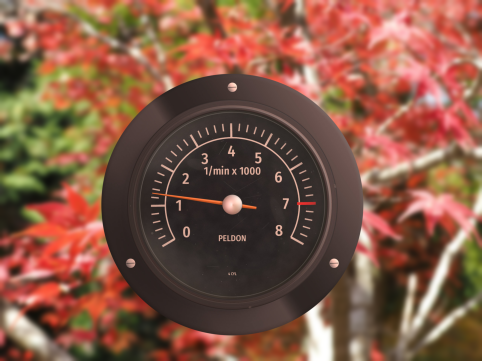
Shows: 1300 rpm
